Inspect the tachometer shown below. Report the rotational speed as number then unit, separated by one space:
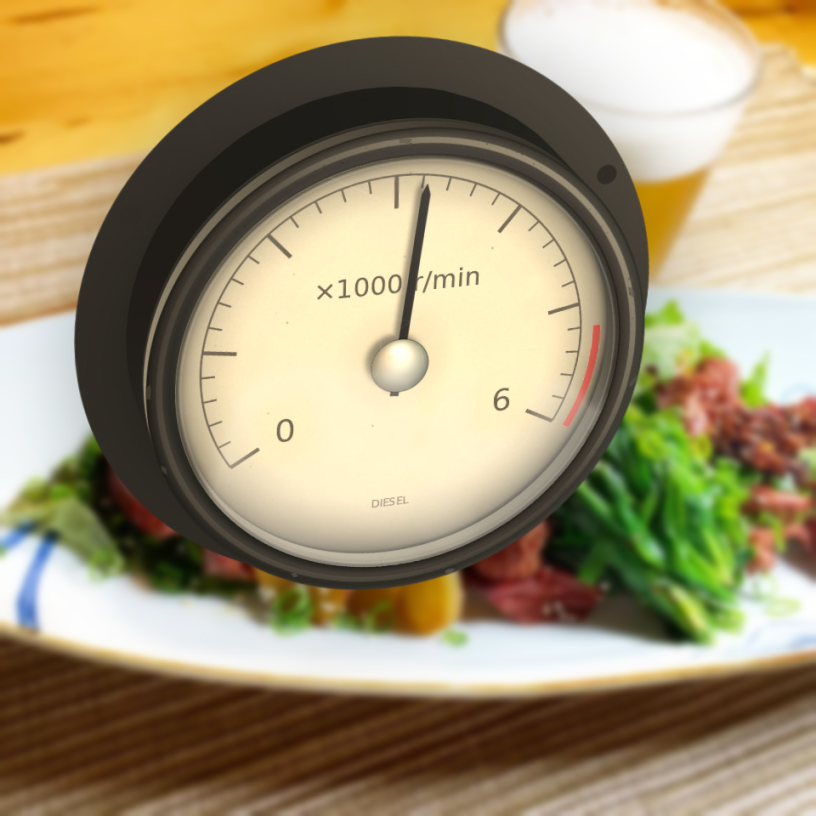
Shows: 3200 rpm
